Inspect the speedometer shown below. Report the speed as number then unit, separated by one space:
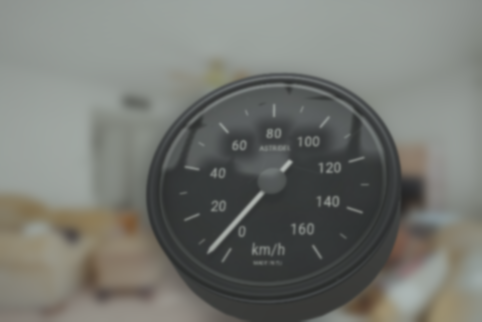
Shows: 5 km/h
